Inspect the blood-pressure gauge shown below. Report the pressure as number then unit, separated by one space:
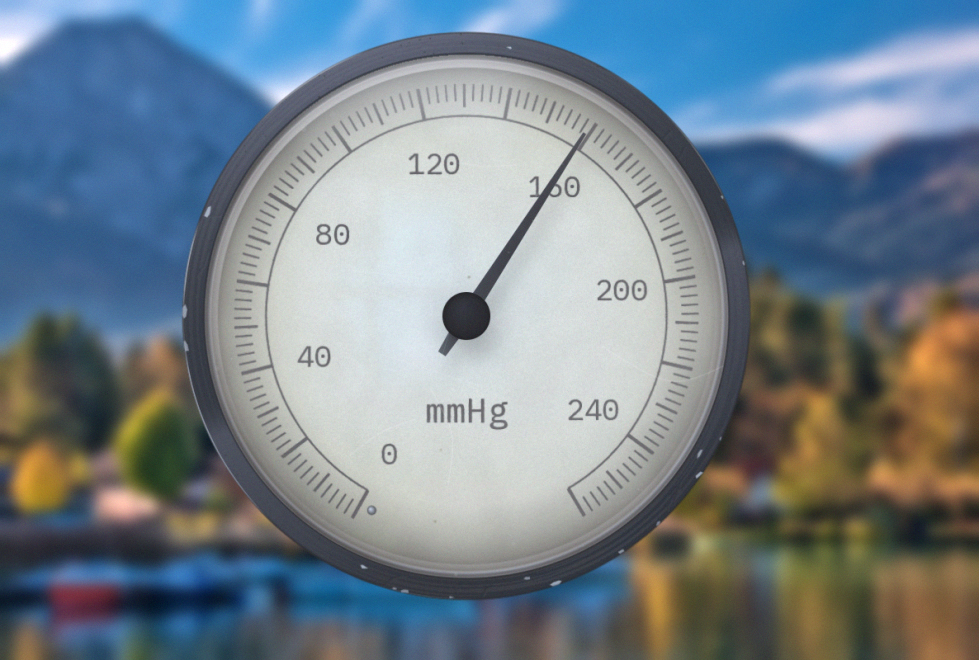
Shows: 159 mmHg
